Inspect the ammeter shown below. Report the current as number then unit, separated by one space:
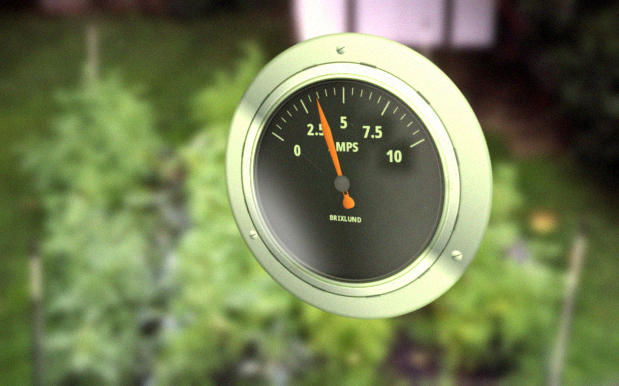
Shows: 3.5 A
